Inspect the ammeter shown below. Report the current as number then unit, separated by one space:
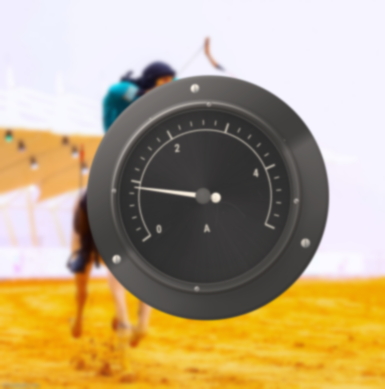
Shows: 0.9 A
